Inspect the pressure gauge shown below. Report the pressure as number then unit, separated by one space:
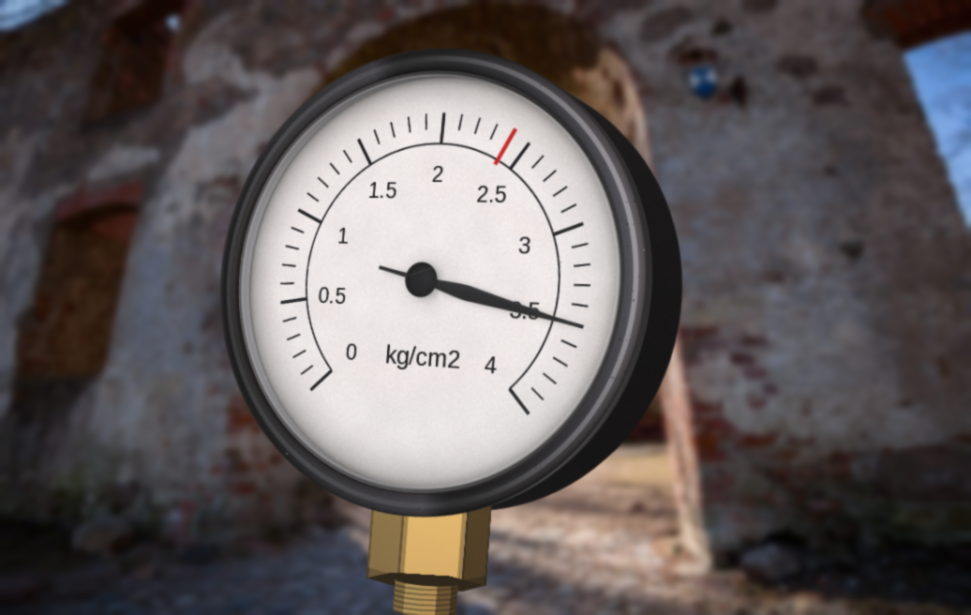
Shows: 3.5 kg/cm²
